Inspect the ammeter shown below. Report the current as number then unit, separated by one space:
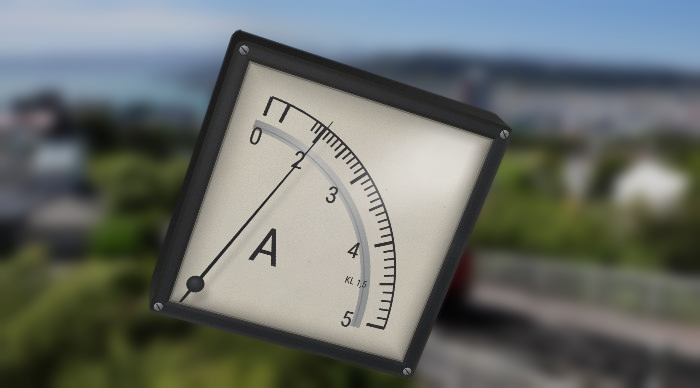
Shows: 2 A
